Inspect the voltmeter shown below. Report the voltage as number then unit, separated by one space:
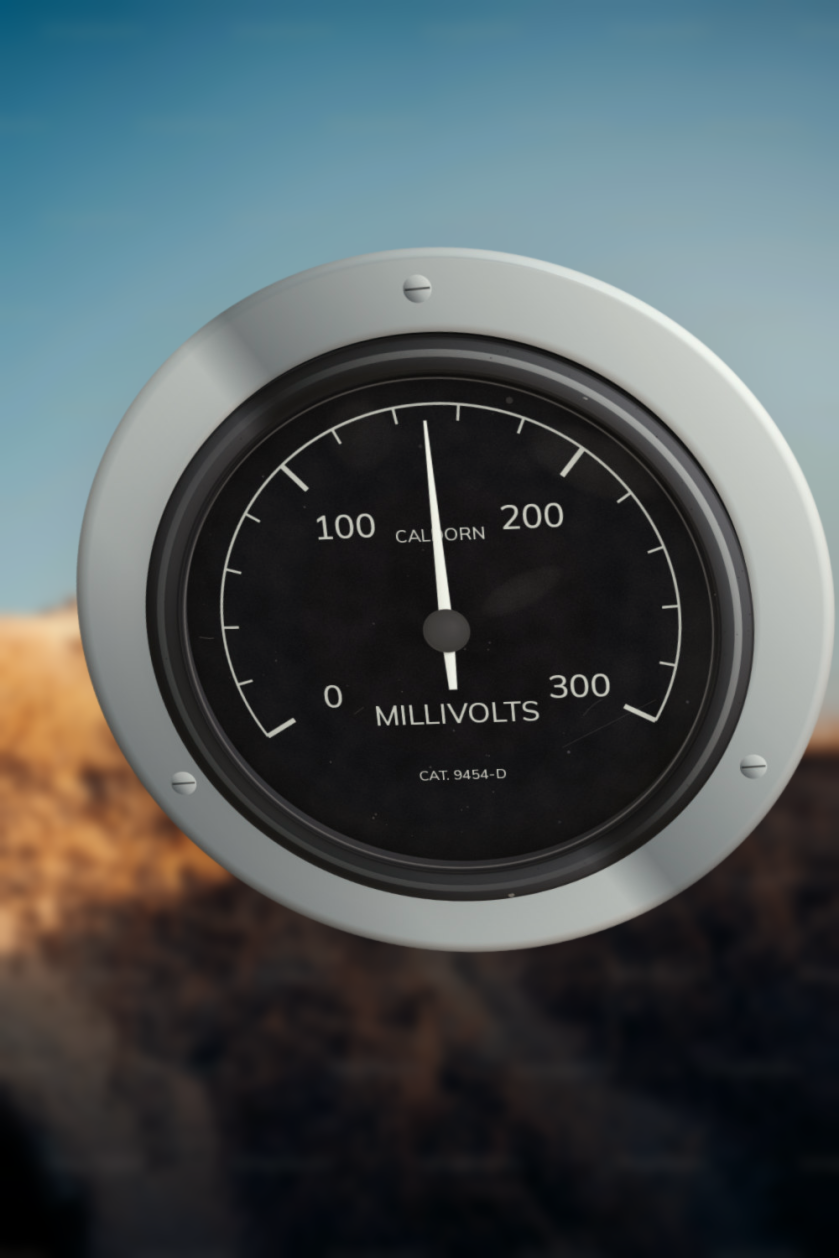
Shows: 150 mV
